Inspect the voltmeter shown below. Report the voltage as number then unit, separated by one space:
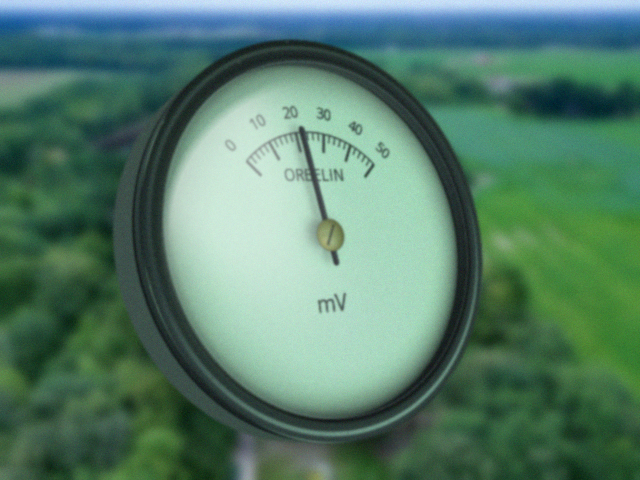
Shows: 20 mV
